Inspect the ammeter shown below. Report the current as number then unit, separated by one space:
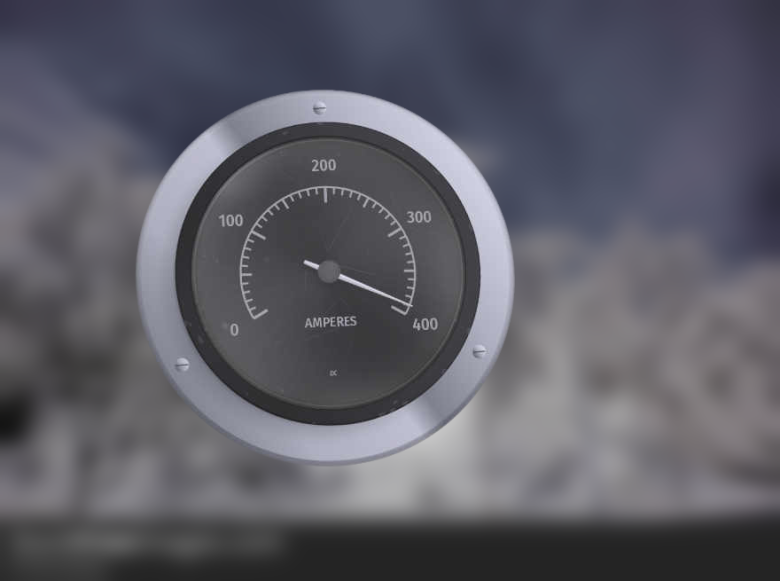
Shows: 390 A
